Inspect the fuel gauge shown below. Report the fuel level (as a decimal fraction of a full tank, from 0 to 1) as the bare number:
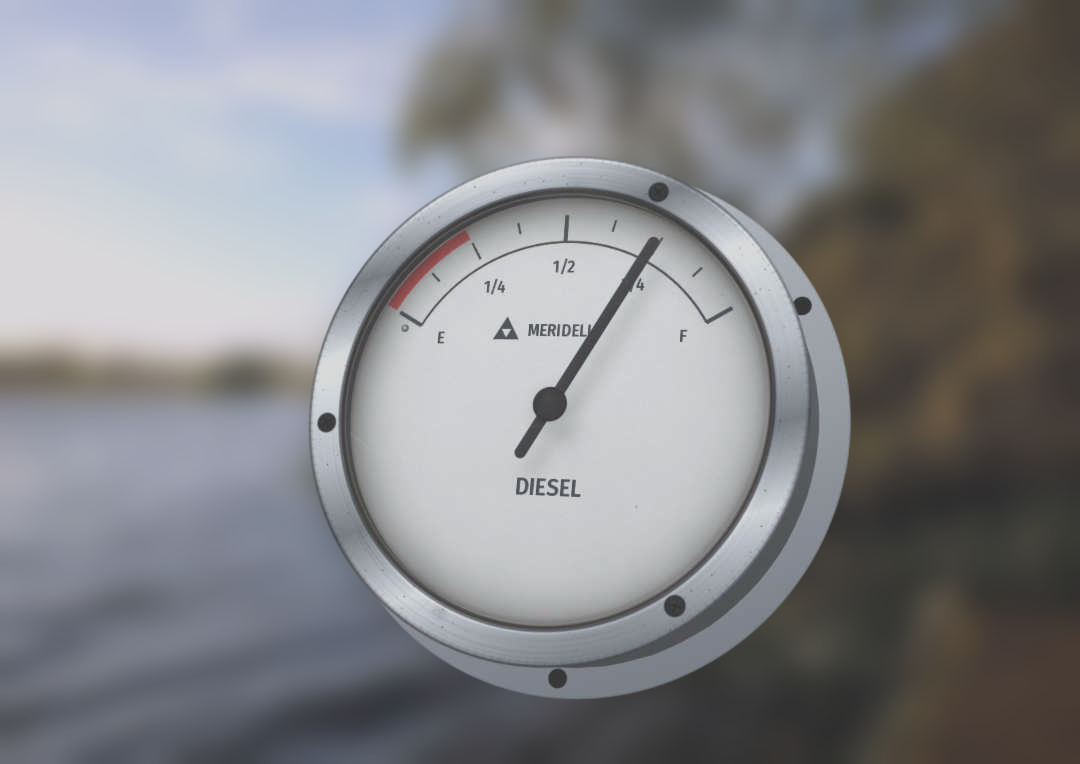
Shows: 0.75
